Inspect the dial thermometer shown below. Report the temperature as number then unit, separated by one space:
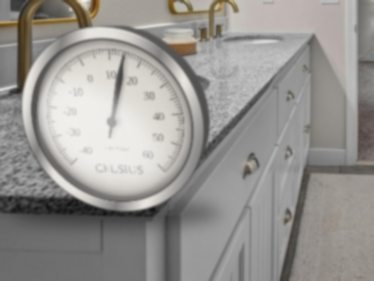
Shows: 15 °C
